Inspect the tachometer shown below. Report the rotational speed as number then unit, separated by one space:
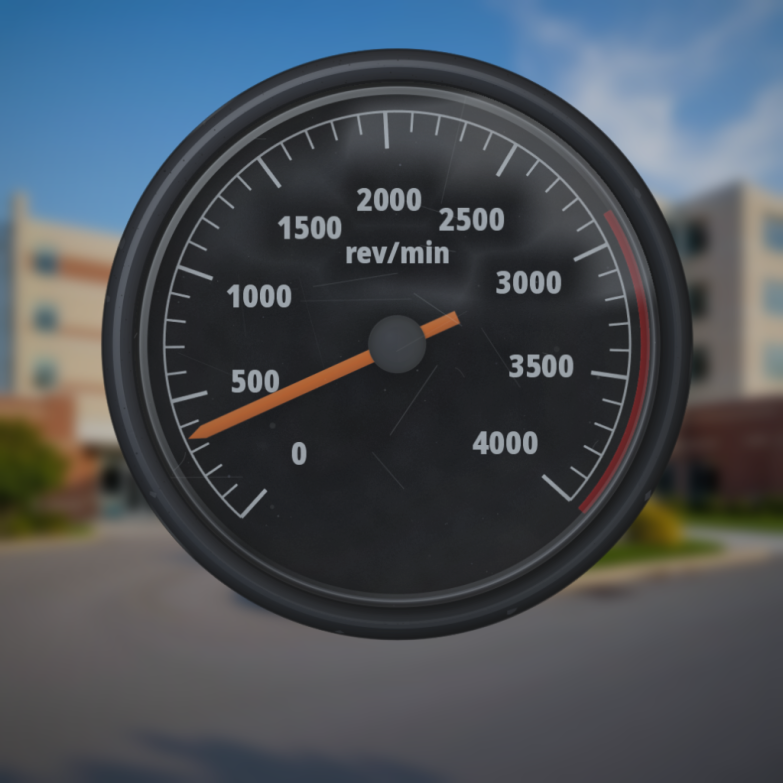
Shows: 350 rpm
